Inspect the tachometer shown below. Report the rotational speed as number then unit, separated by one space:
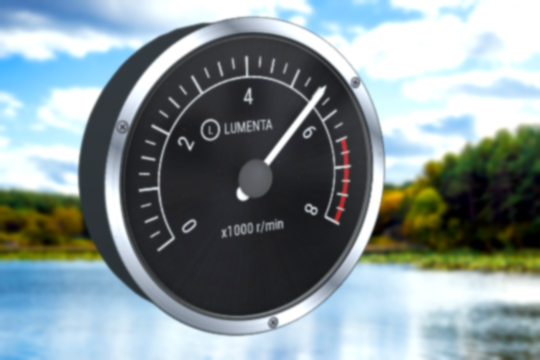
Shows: 5500 rpm
